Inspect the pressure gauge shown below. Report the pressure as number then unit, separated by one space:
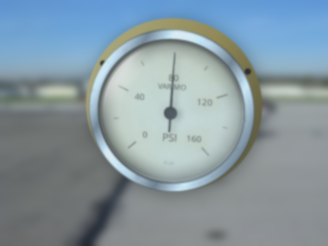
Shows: 80 psi
